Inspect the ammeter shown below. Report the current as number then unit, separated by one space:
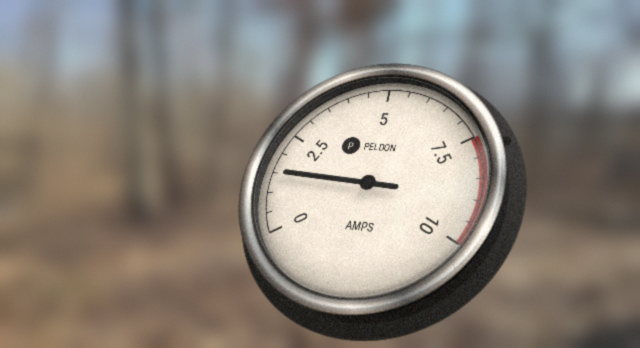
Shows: 1.5 A
